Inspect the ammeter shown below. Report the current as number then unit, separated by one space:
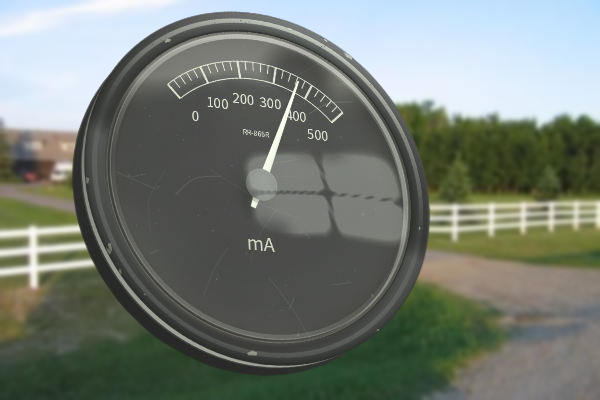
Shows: 360 mA
